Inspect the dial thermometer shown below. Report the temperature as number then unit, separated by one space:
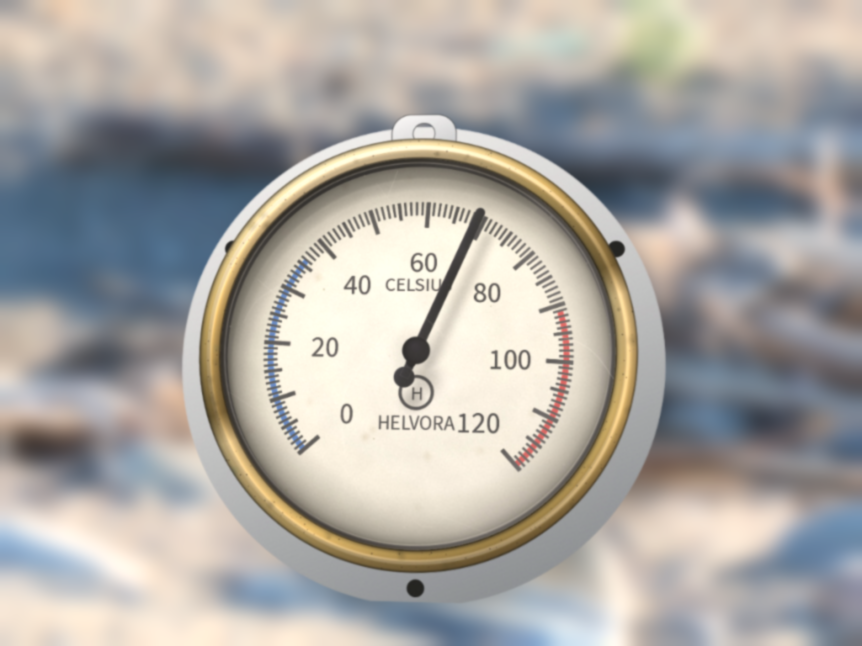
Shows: 69 °C
